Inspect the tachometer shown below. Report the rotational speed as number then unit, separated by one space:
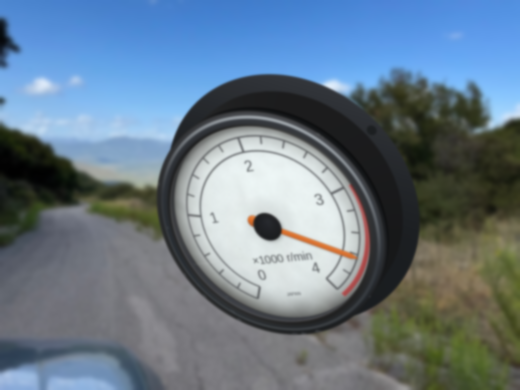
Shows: 3600 rpm
